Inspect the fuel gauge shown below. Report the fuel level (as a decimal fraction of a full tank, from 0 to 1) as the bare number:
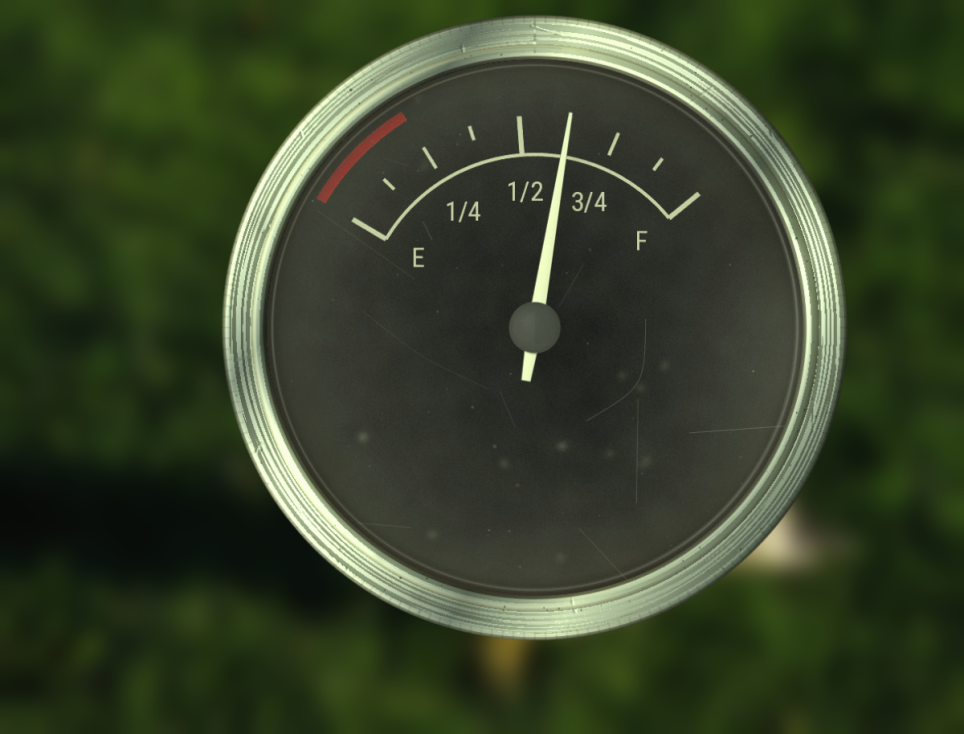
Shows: 0.625
